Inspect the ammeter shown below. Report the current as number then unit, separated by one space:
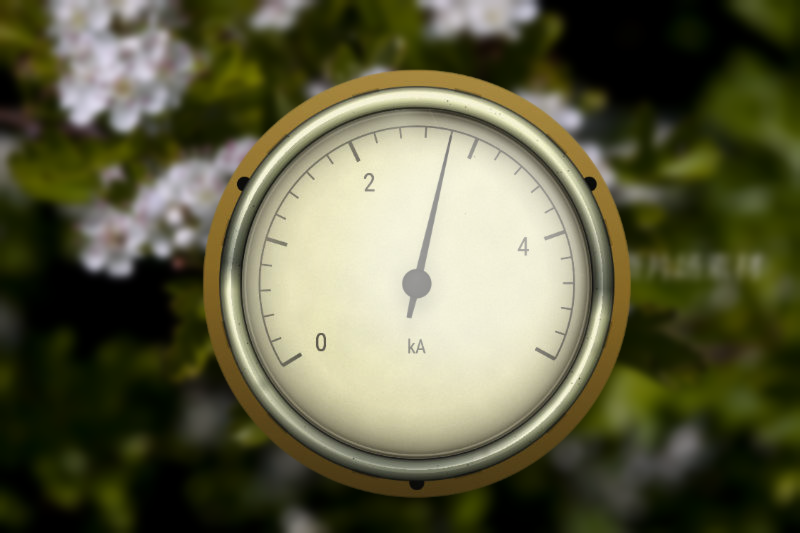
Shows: 2.8 kA
